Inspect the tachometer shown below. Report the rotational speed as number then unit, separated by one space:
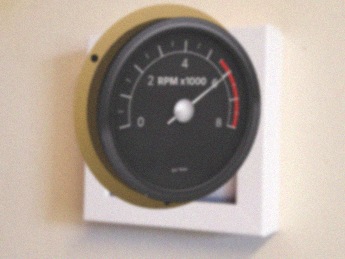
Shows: 6000 rpm
